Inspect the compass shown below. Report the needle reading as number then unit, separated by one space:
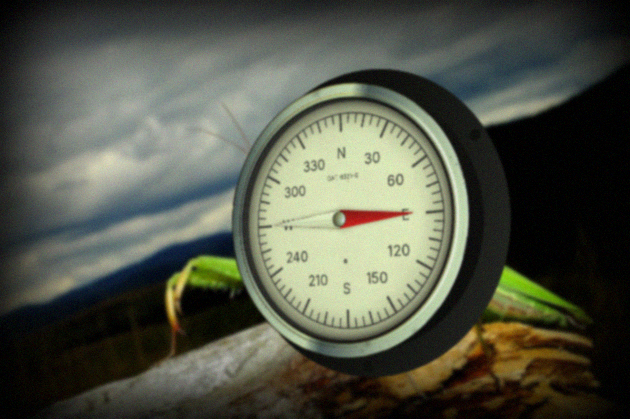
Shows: 90 °
